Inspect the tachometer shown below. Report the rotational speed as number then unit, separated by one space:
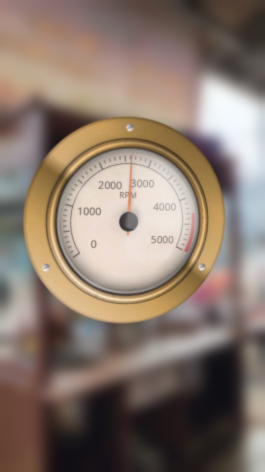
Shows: 2600 rpm
